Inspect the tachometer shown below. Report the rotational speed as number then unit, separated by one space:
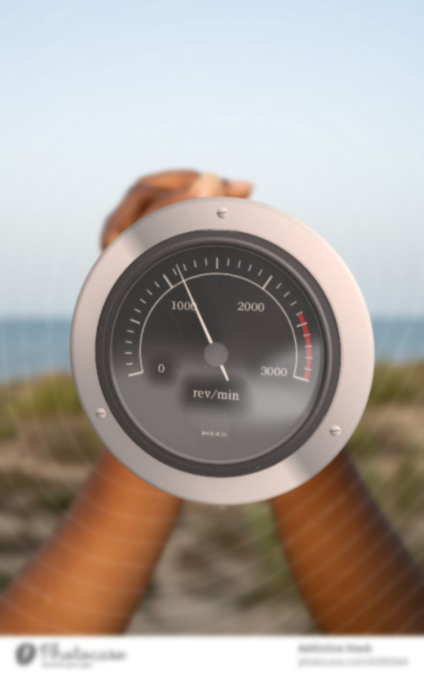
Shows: 1150 rpm
